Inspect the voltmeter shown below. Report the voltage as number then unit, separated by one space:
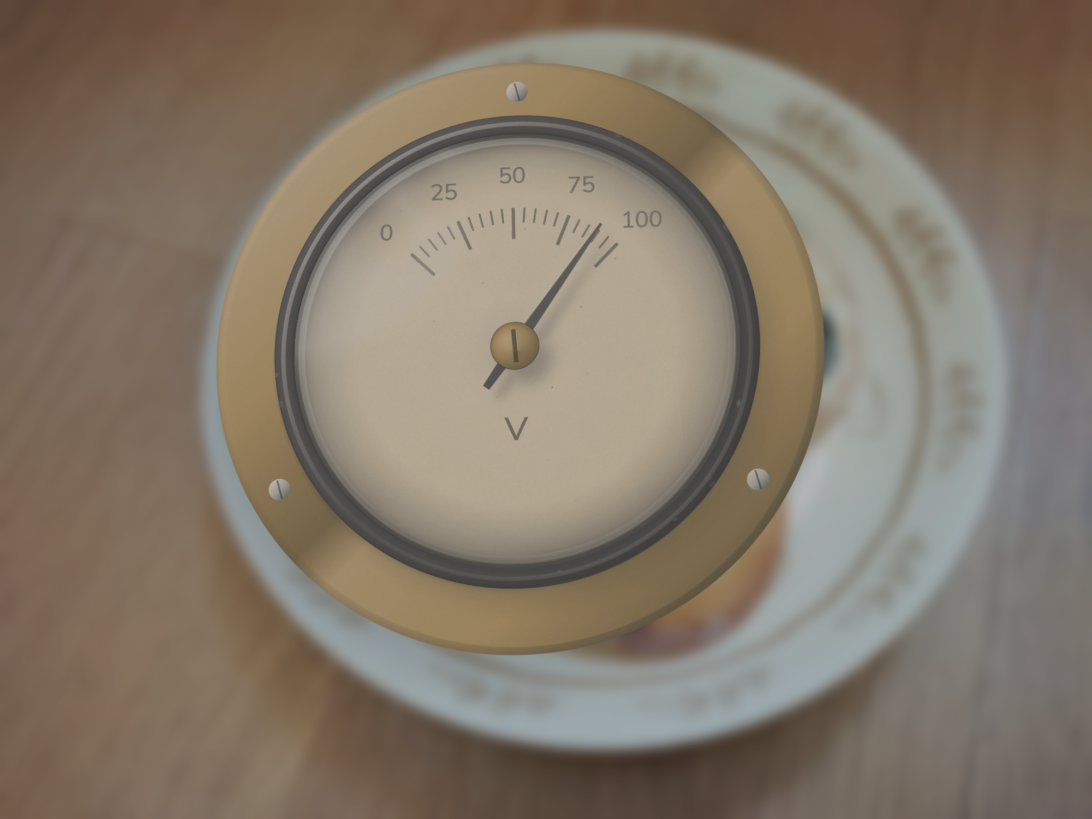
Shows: 90 V
